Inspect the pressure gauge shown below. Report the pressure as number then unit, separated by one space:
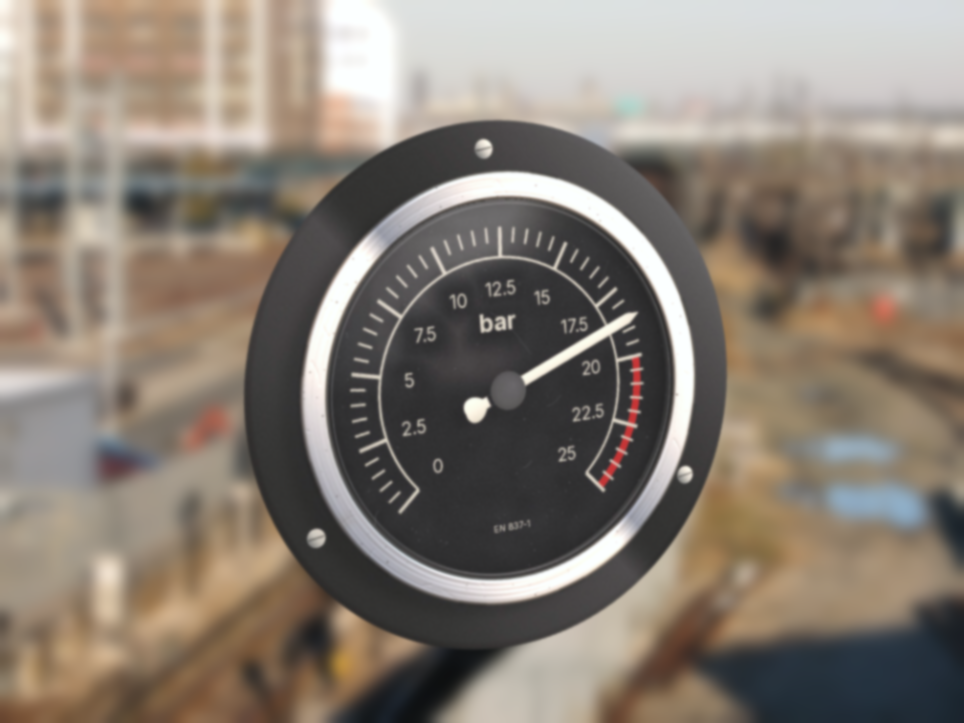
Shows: 18.5 bar
